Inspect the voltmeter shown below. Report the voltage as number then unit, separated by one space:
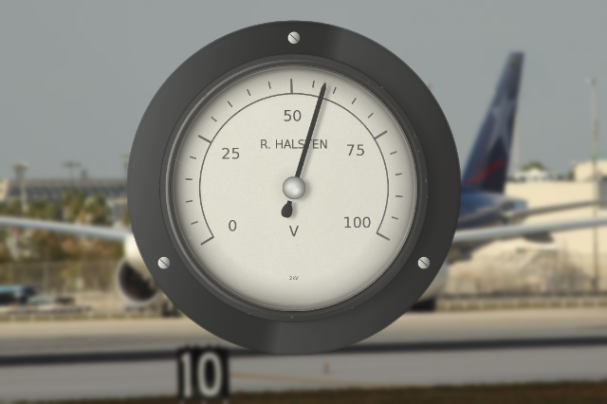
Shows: 57.5 V
